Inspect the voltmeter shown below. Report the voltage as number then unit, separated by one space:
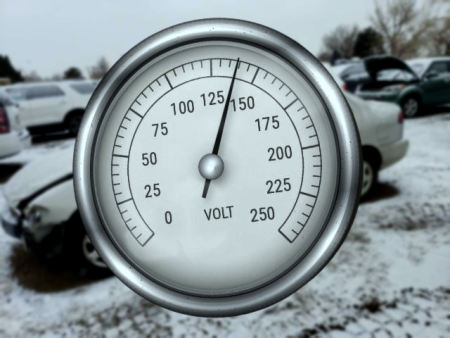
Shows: 140 V
